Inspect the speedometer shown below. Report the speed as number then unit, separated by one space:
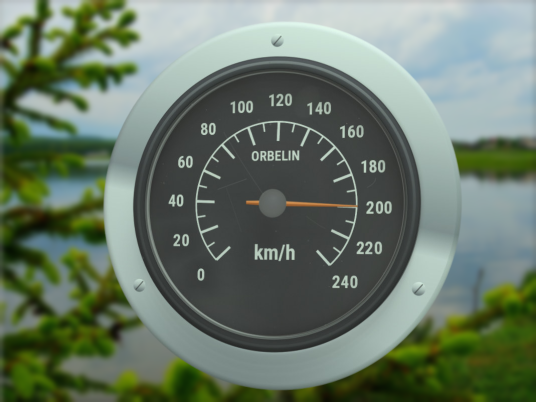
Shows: 200 km/h
